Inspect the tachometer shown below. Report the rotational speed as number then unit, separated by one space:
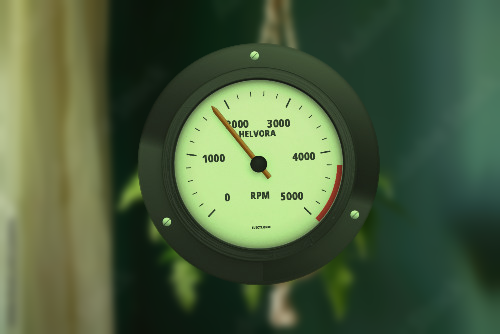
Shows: 1800 rpm
